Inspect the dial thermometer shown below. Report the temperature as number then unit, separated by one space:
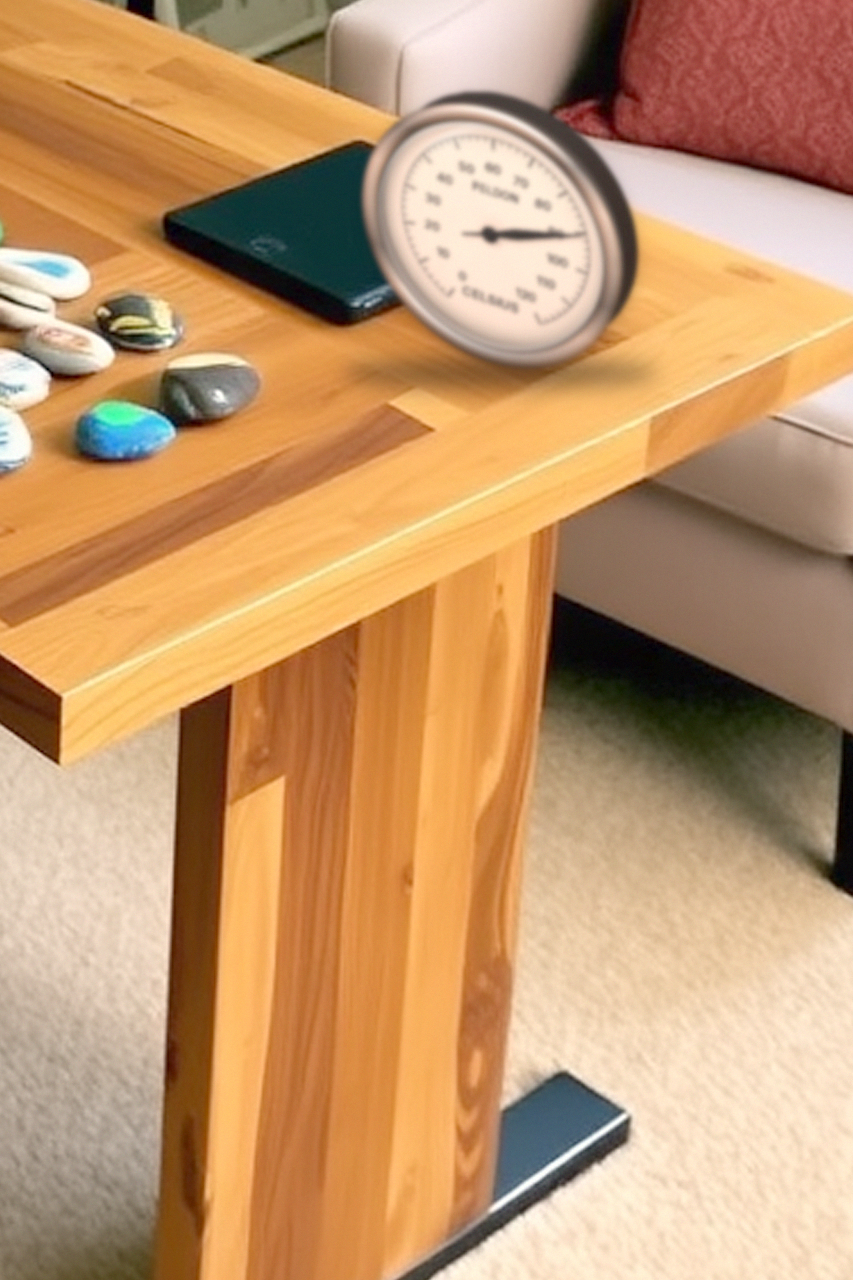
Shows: 90 °C
